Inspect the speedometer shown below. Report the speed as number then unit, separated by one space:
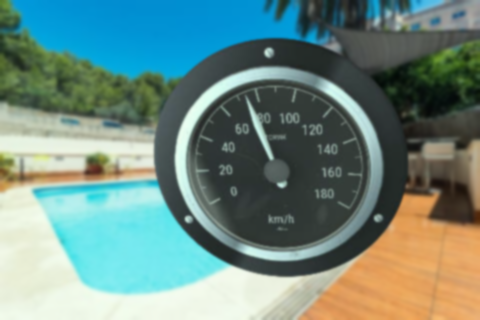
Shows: 75 km/h
